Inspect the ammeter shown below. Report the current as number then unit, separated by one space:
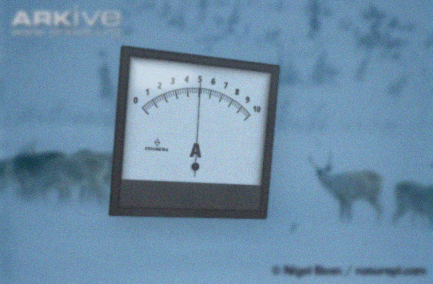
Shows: 5 A
